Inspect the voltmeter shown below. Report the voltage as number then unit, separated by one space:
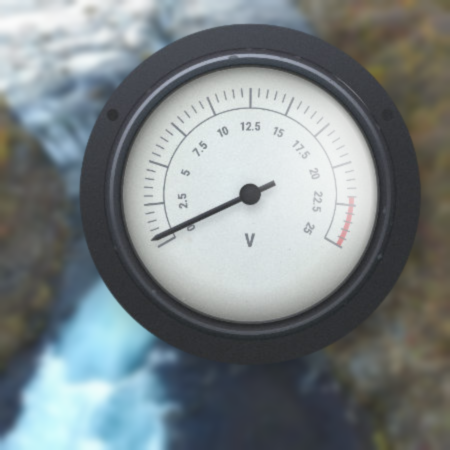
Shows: 0.5 V
